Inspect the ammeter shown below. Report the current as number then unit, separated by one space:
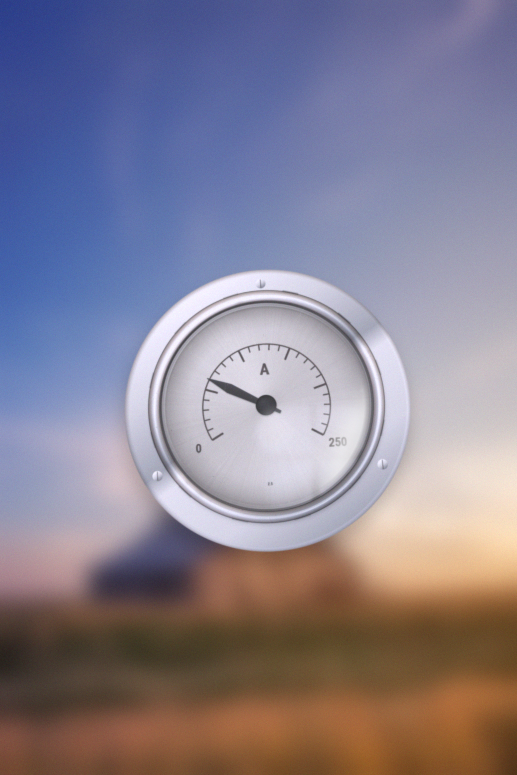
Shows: 60 A
